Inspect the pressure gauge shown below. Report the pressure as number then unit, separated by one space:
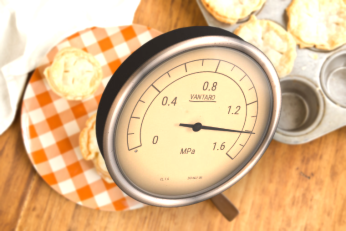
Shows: 1.4 MPa
